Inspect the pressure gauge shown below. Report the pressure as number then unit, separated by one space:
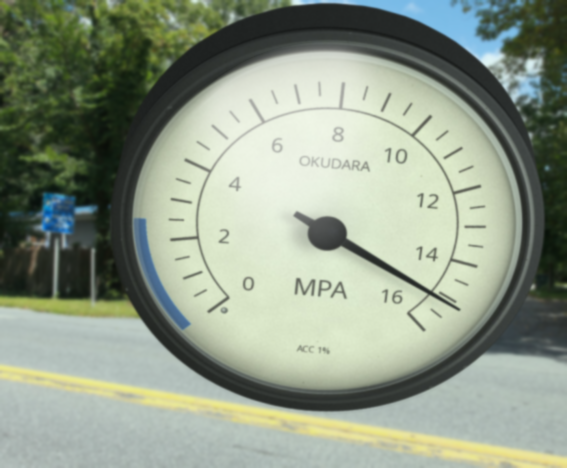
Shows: 15 MPa
